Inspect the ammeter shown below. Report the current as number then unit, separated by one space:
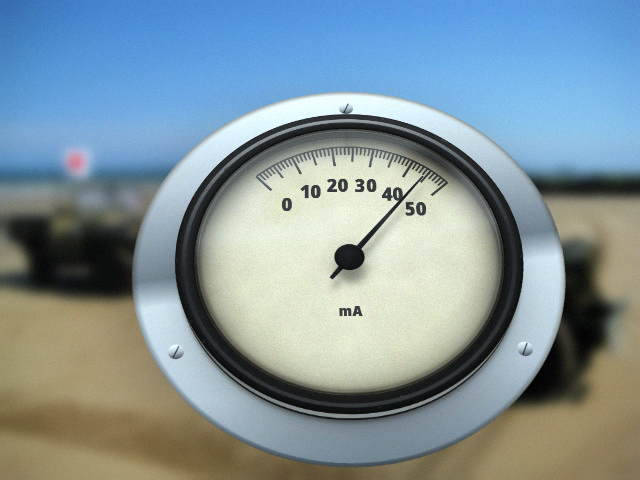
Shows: 45 mA
